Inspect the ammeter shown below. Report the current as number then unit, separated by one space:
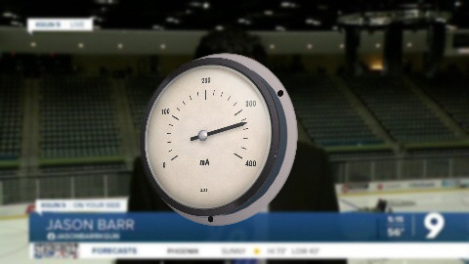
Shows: 330 mA
